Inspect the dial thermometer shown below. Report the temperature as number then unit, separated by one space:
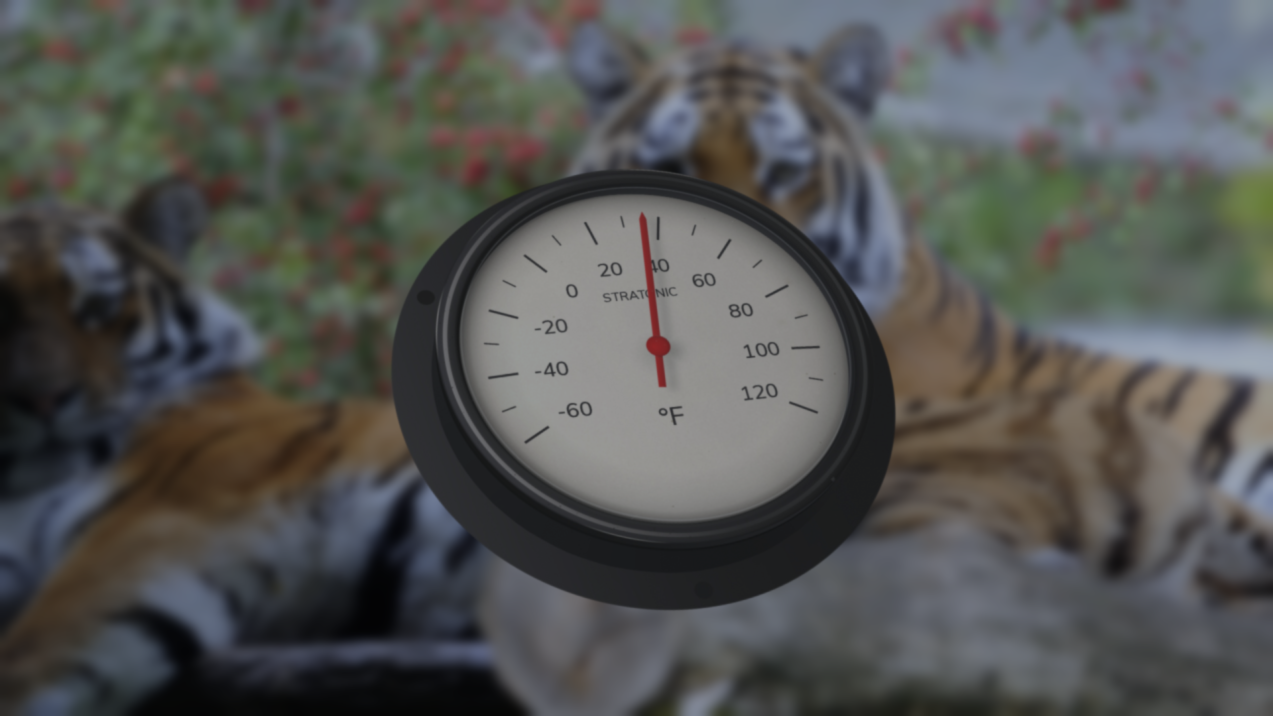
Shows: 35 °F
